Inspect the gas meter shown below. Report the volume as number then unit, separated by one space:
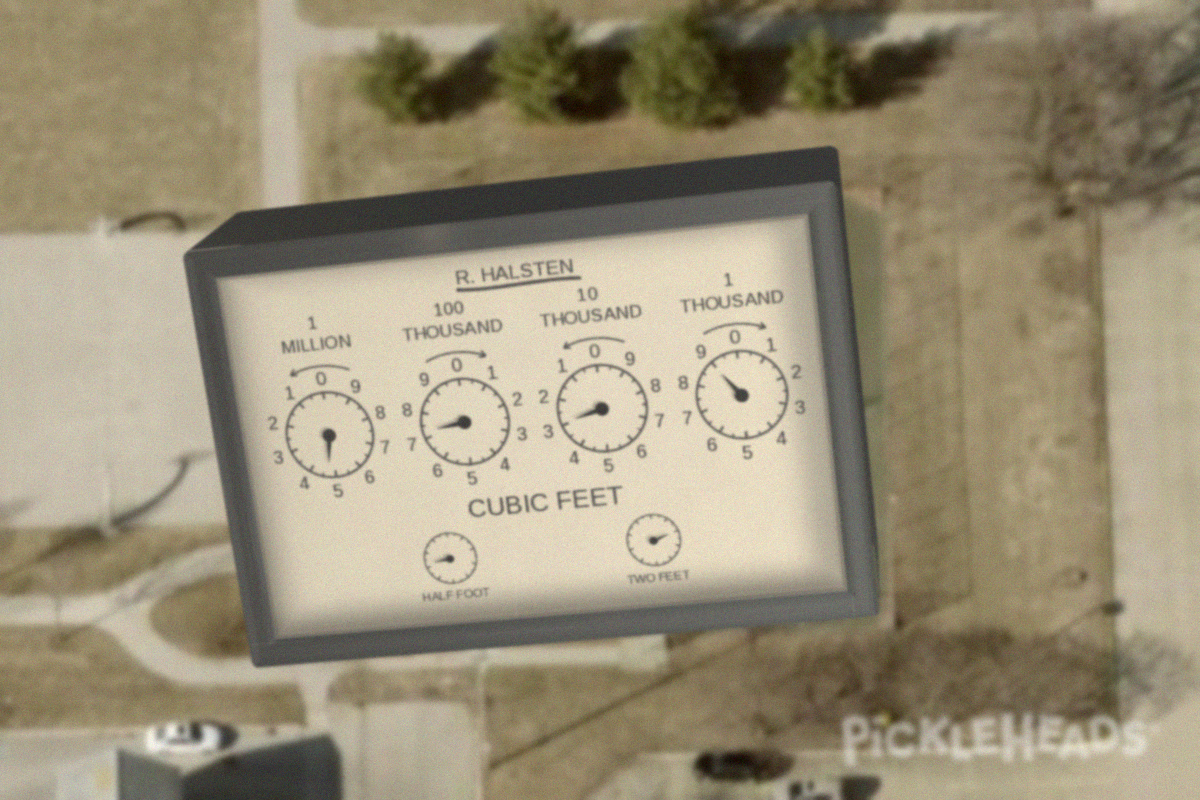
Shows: 472900 ft³
